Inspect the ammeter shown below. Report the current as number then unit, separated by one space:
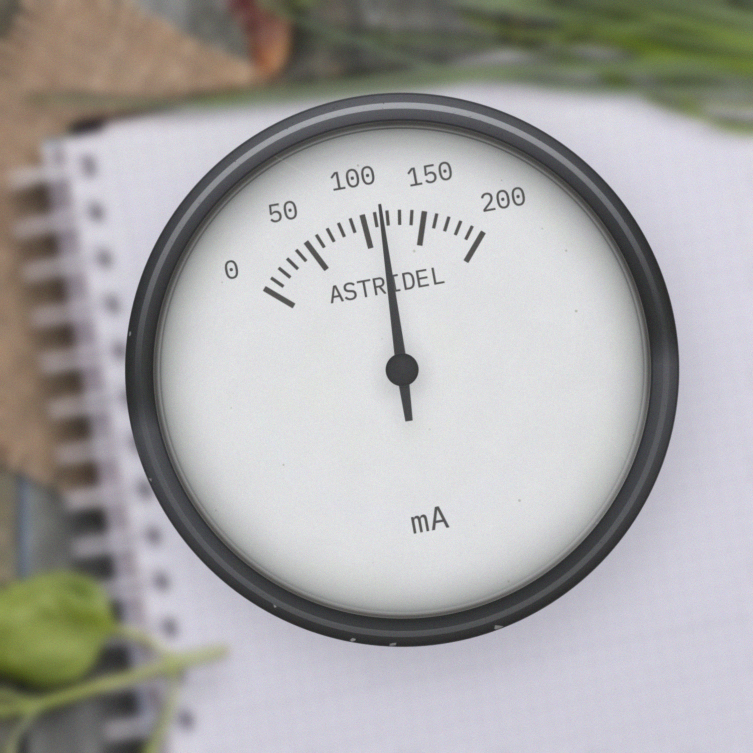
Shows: 115 mA
